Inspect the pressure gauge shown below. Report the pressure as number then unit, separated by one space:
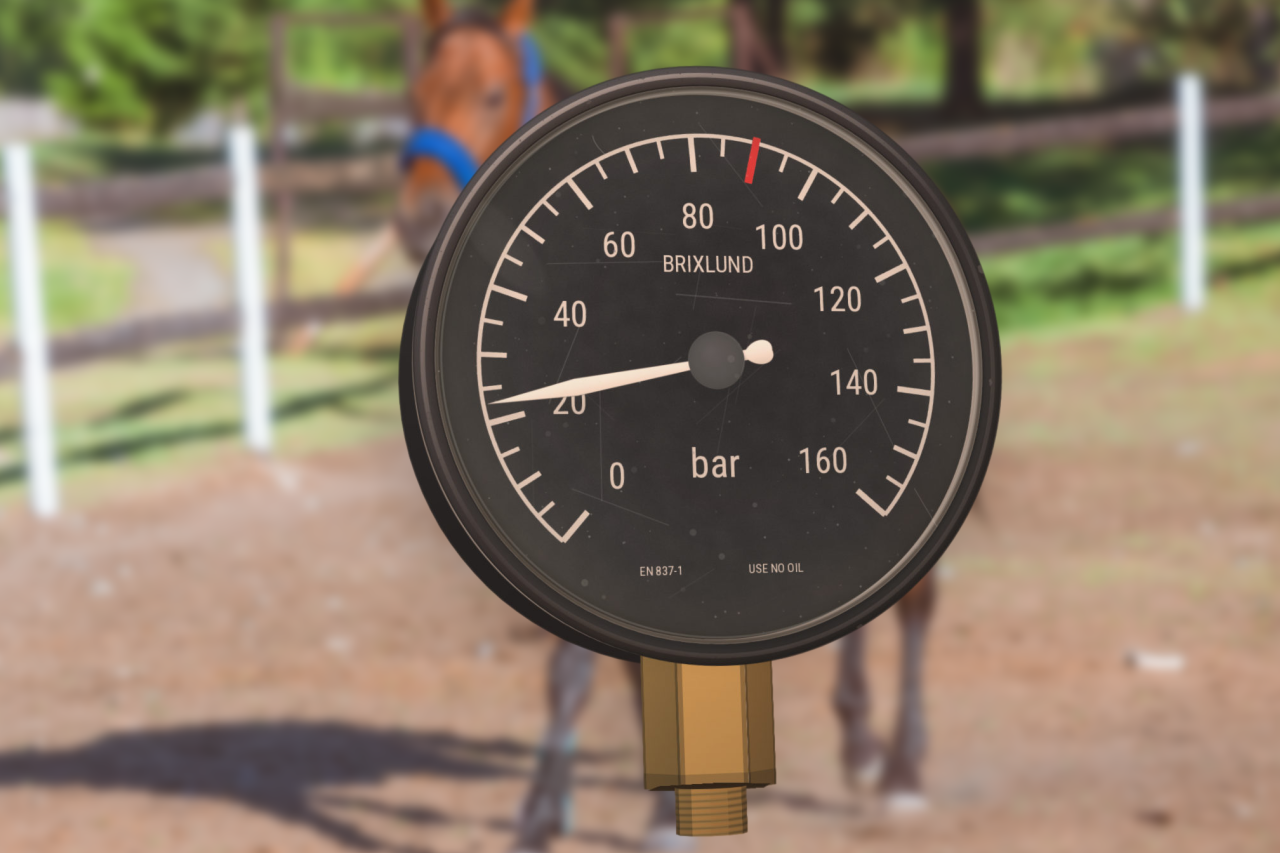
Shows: 22.5 bar
